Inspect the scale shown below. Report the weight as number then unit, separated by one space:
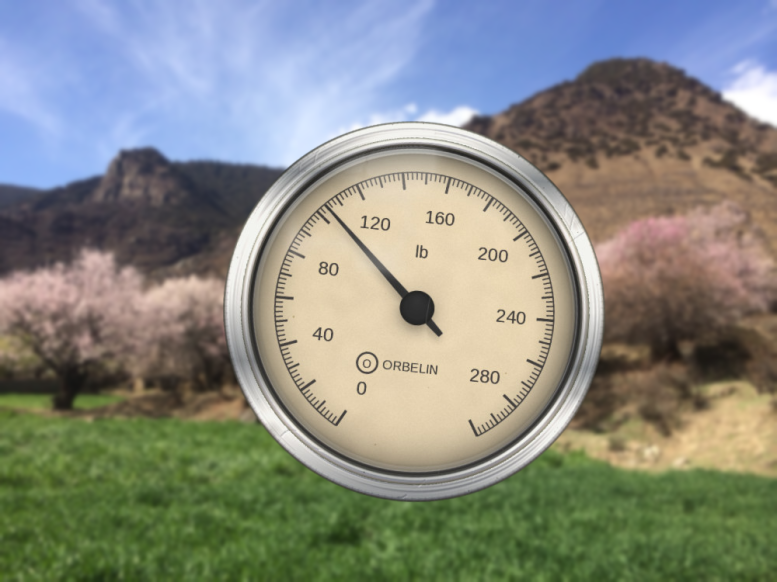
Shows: 104 lb
